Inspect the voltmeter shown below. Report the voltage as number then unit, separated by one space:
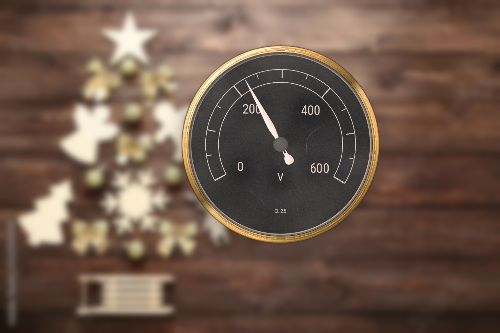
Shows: 225 V
